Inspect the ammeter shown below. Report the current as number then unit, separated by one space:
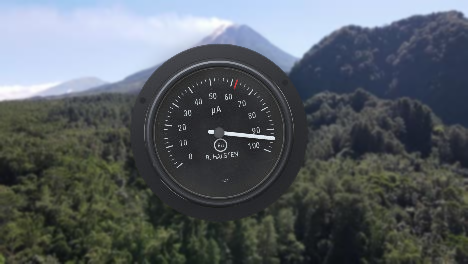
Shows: 94 µA
